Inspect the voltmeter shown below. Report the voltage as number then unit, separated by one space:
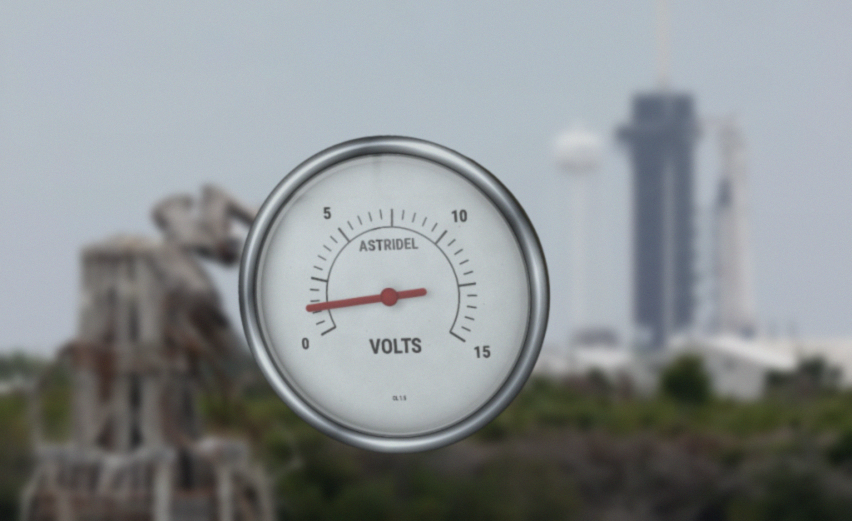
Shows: 1.25 V
